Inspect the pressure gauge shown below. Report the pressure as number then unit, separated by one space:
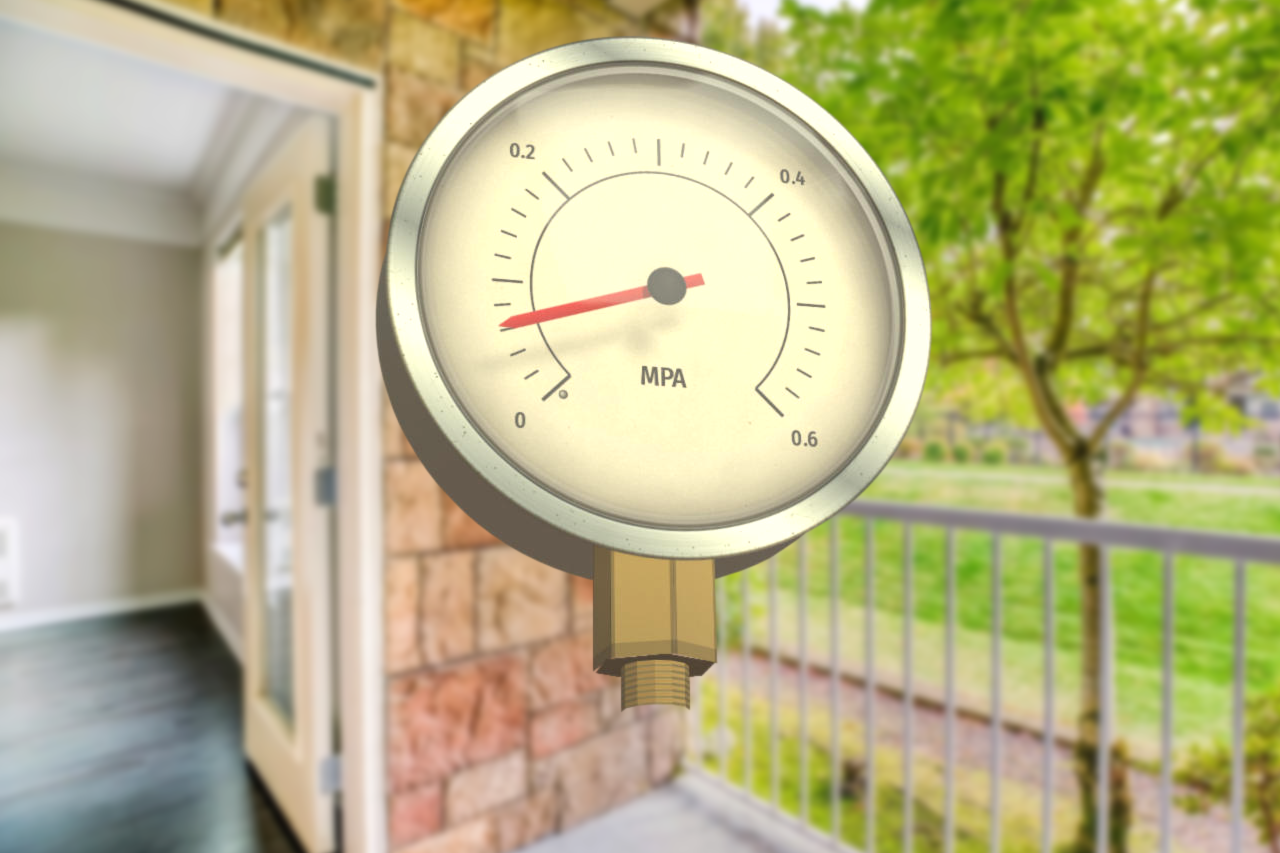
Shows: 0.06 MPa
